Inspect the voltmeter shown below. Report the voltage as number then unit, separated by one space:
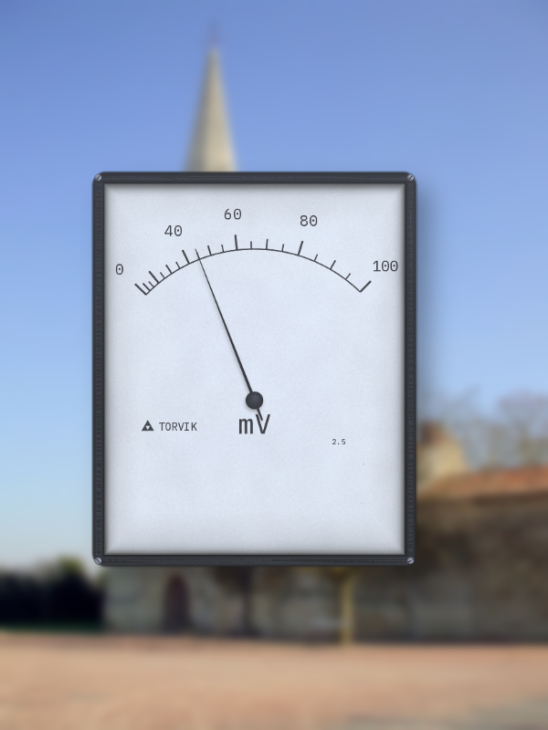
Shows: 45 mV
